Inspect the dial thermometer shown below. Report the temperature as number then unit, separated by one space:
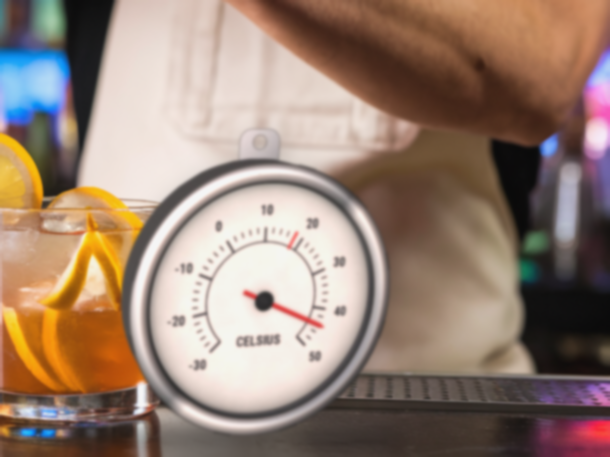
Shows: 44 °C
